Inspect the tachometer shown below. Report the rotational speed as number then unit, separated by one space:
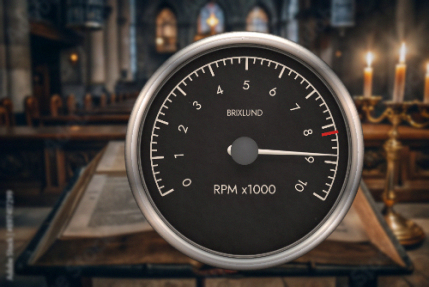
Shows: 8800 rpm
